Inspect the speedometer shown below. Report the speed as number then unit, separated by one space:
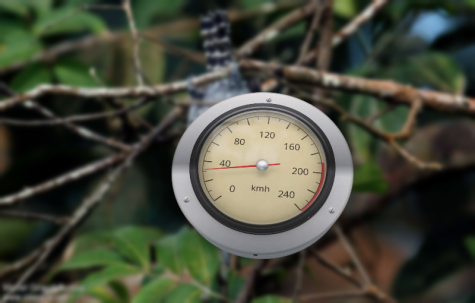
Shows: 30 km/h
